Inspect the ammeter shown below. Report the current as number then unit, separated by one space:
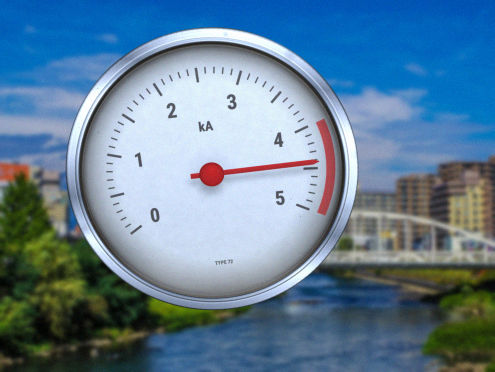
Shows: 4.4 kA
